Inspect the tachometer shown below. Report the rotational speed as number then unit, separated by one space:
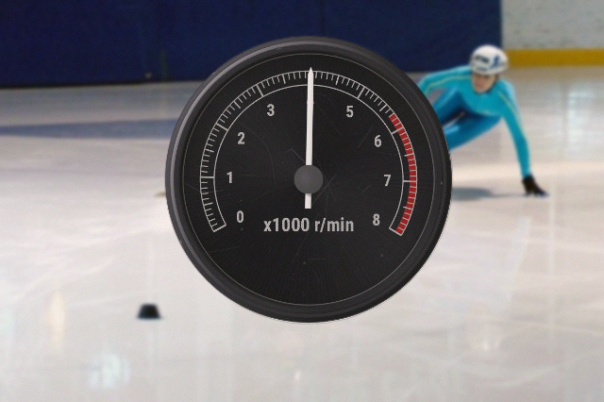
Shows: 4000 rpm
